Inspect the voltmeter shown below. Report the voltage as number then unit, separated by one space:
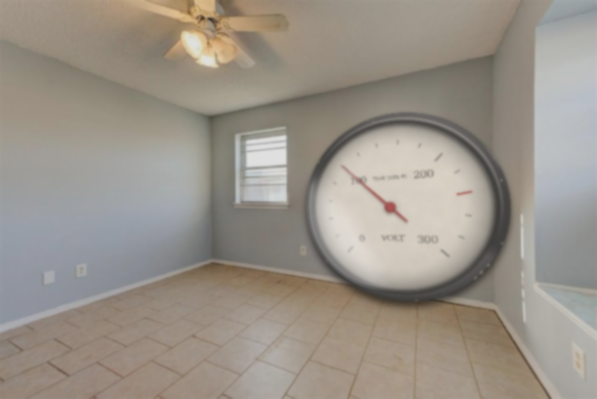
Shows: 100 V
